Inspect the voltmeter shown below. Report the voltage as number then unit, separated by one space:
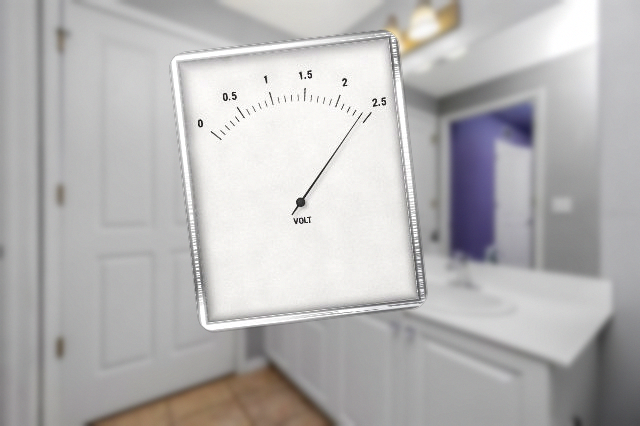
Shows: 2.4 V
